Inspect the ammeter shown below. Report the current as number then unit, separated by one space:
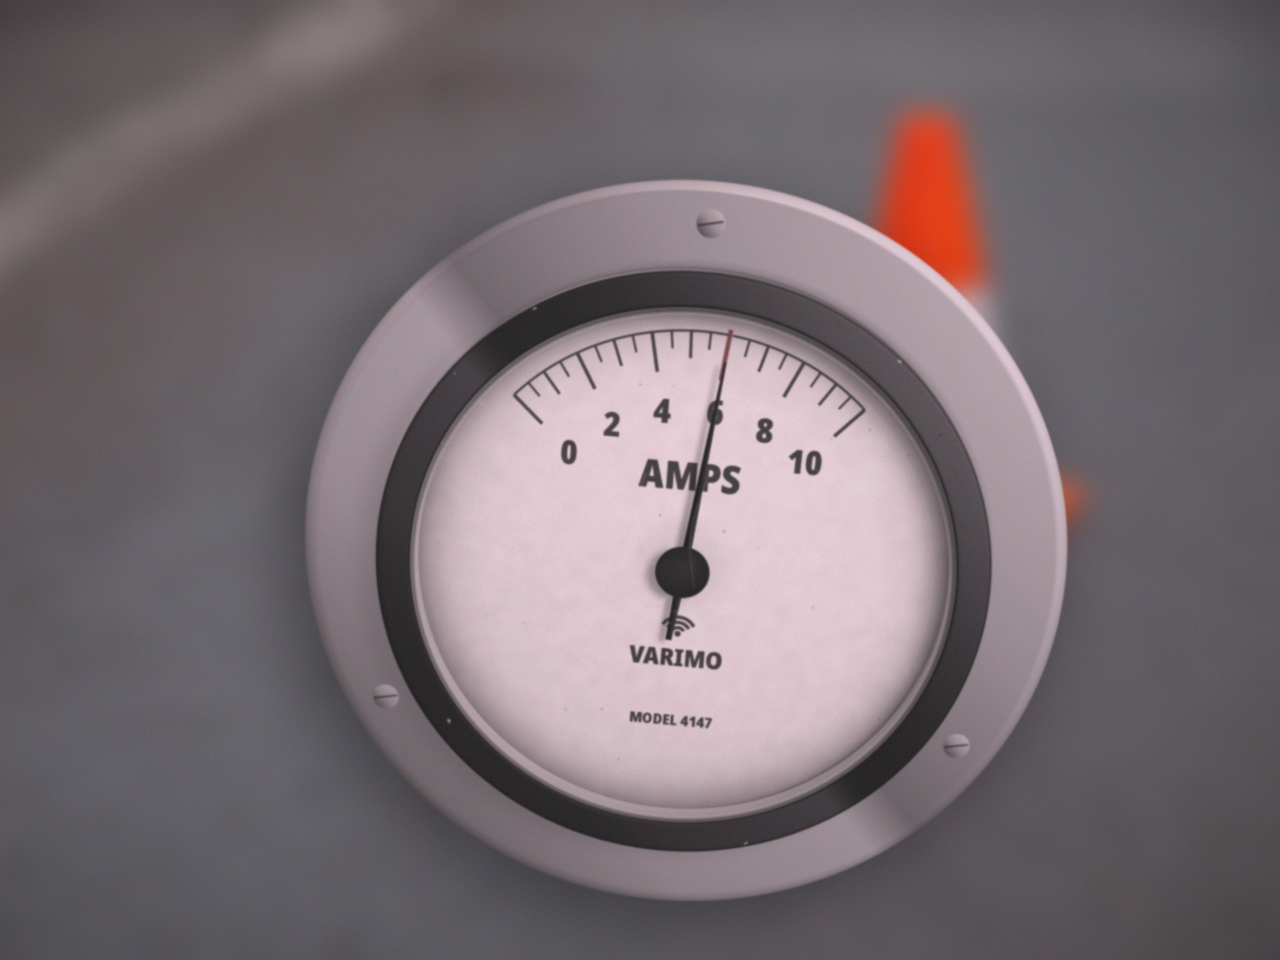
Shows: 6 A
